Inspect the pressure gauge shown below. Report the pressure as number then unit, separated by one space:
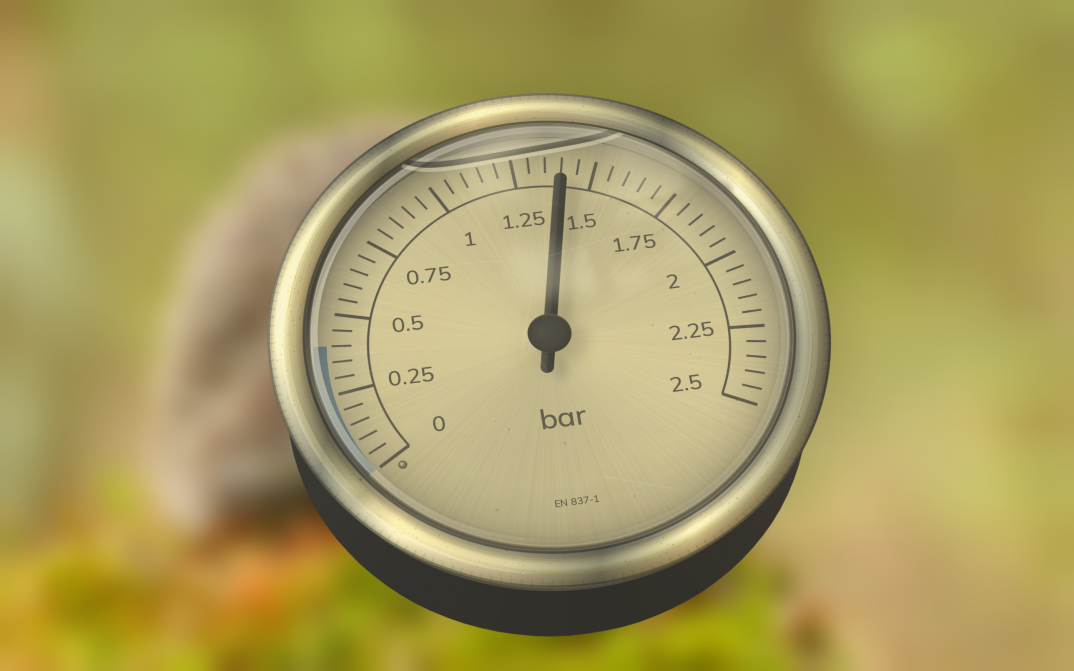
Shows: 1.4 bar
